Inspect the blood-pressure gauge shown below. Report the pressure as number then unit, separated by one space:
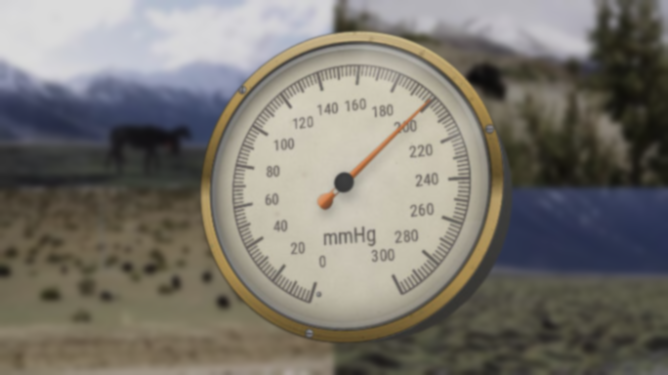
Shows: 200 mmHg
